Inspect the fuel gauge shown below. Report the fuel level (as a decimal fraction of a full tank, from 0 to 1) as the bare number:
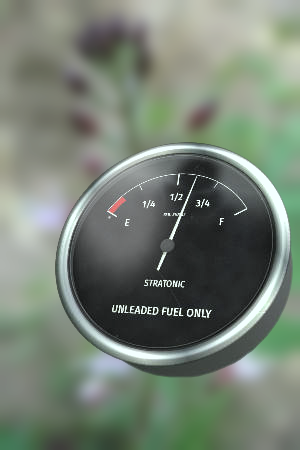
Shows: 0.625
